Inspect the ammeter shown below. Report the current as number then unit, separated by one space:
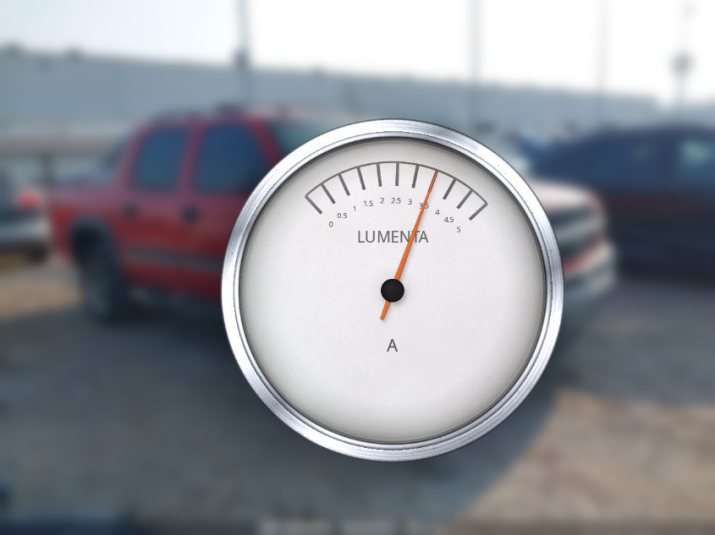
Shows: 3.5 A
